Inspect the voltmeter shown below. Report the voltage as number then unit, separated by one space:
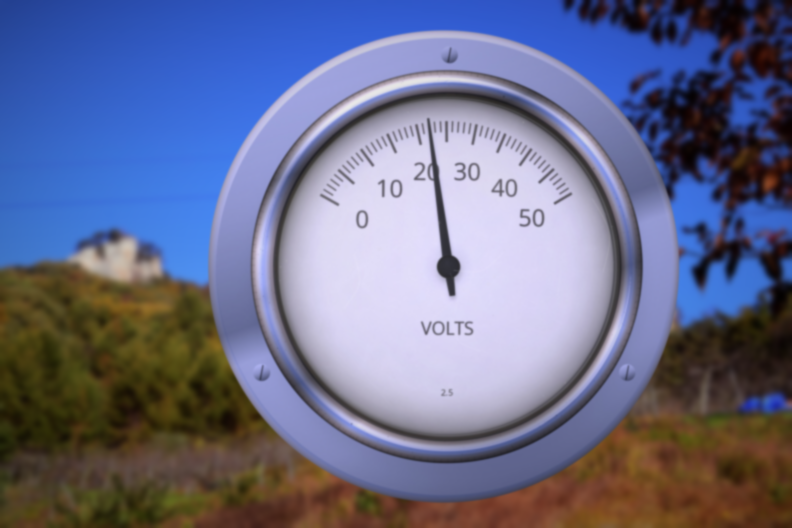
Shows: 22 V
